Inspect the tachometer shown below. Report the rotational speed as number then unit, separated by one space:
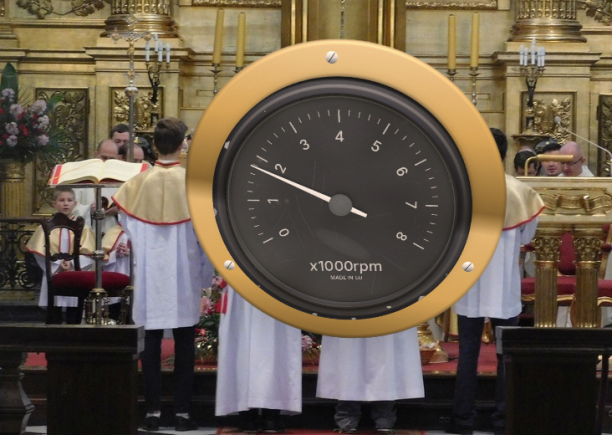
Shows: 1800 rpm
